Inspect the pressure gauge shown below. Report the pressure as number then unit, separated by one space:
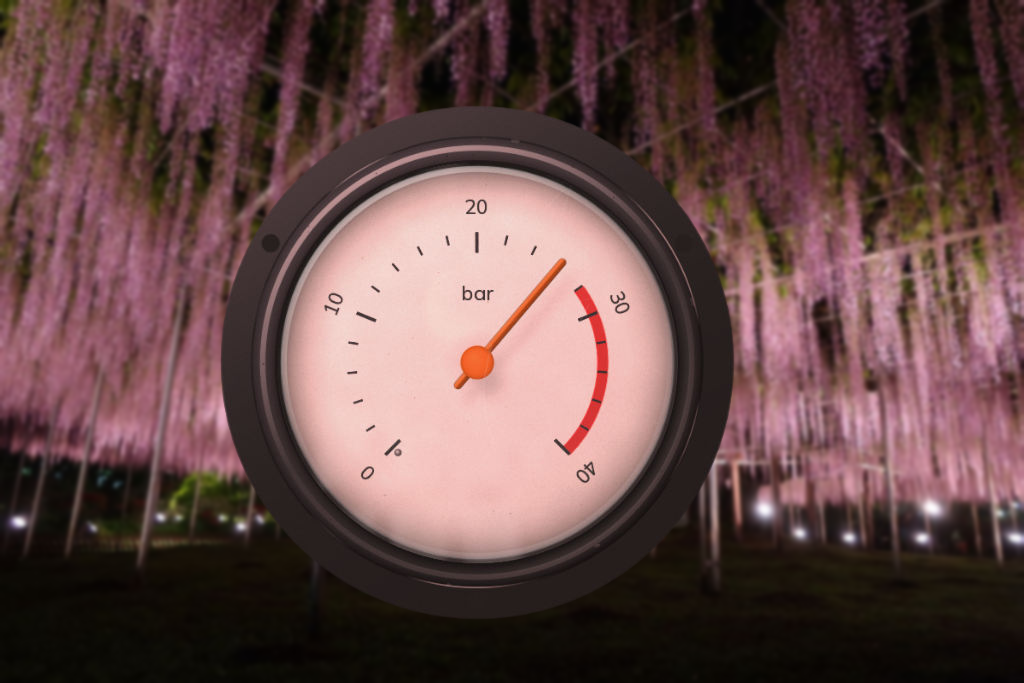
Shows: 26 bar
